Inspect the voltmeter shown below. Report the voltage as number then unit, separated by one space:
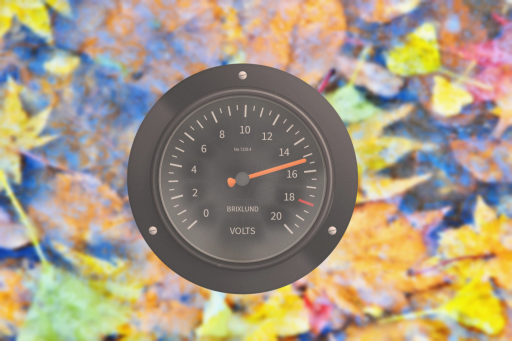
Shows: 15.25 V
